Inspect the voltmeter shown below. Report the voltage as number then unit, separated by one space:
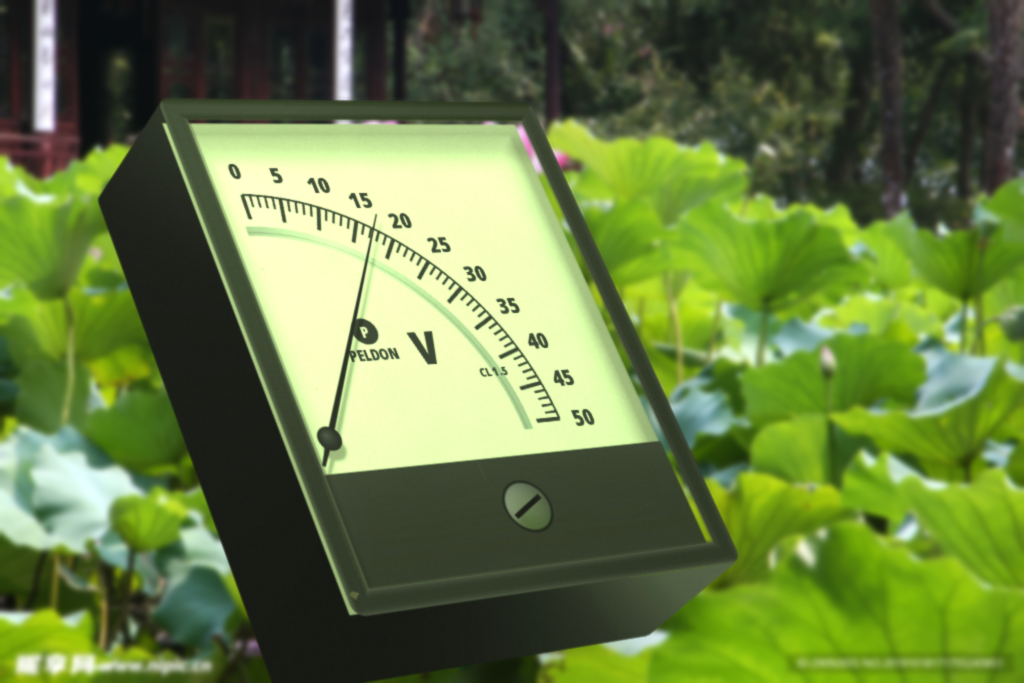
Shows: 17 V
